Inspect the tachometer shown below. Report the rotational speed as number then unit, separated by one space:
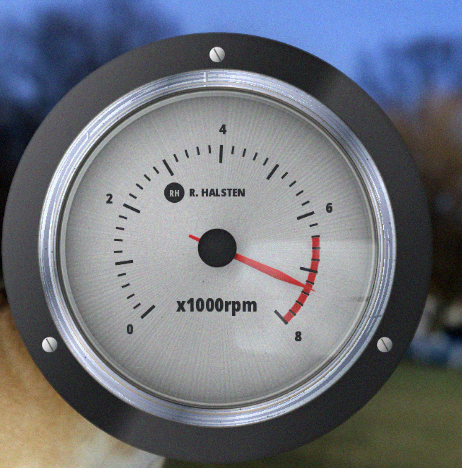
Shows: 7300 rpm
